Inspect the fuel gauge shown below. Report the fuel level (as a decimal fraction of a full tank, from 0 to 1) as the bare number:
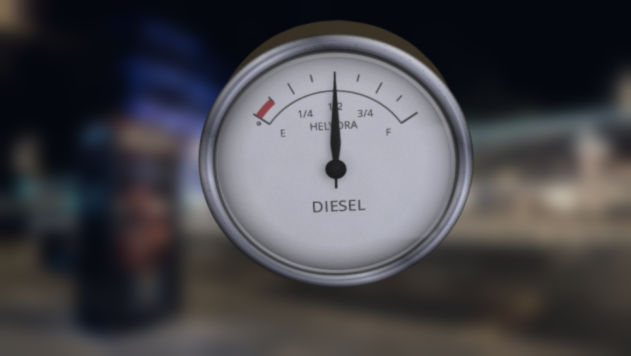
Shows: 0.5
